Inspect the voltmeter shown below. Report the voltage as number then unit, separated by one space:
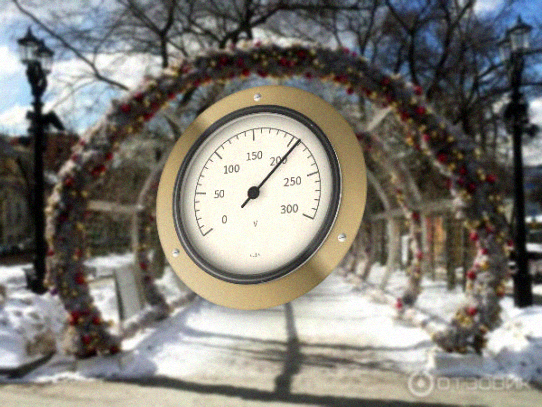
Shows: 210 V
